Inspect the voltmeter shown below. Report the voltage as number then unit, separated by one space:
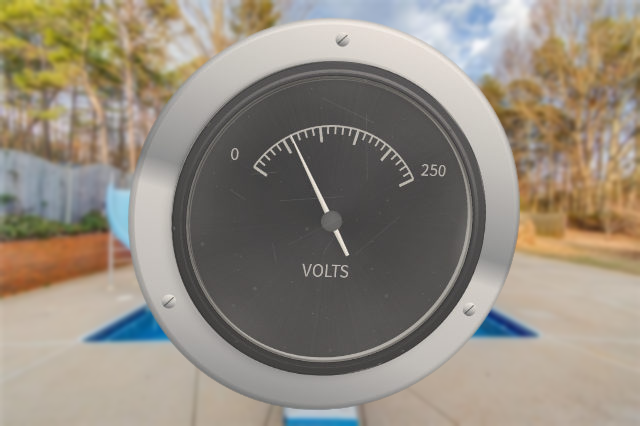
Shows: 60 V
